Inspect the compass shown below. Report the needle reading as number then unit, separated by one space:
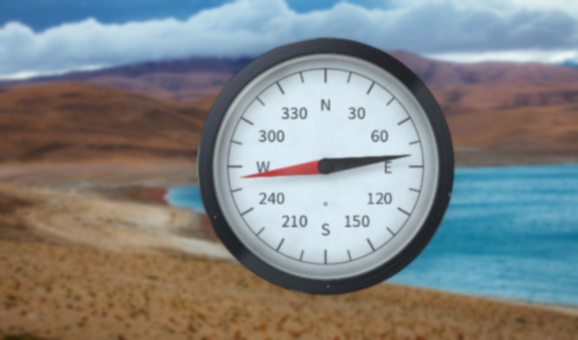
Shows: 262.5 °
